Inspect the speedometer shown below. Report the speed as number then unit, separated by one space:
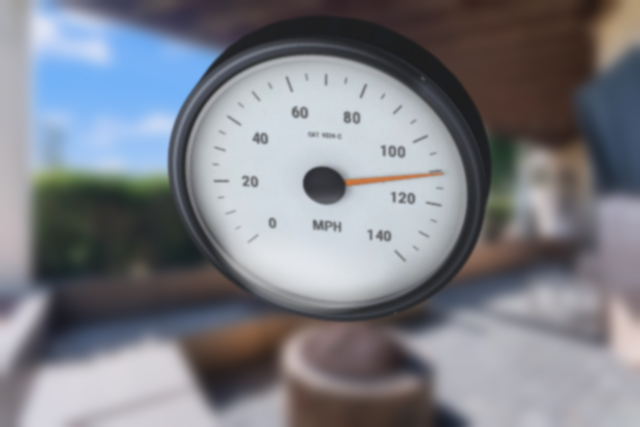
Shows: 110 mph
